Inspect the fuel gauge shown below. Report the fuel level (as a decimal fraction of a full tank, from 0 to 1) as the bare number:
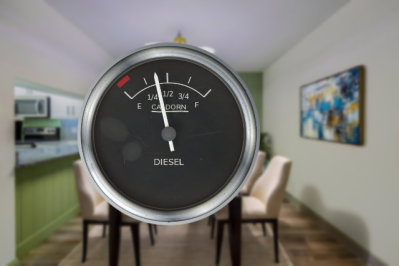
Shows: 0.375
